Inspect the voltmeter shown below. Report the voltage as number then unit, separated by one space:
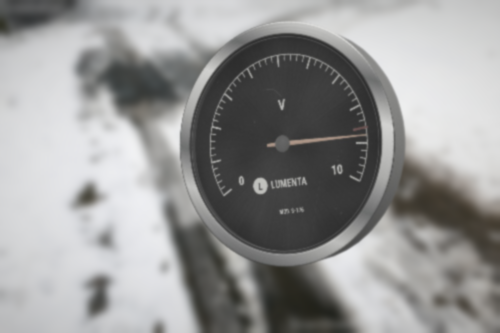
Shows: 8.8 V
